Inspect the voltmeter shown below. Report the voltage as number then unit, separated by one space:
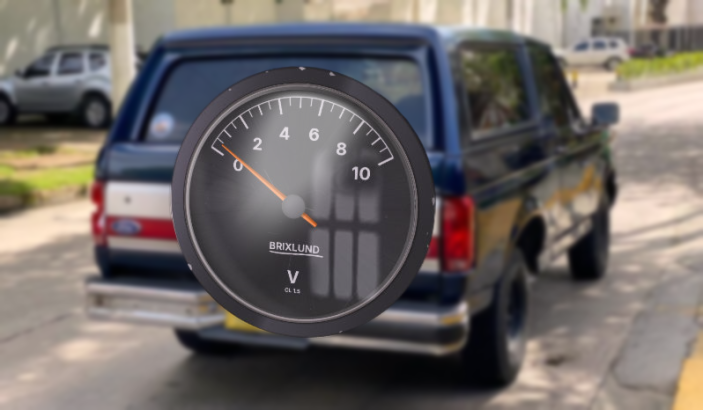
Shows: 0.5 V
